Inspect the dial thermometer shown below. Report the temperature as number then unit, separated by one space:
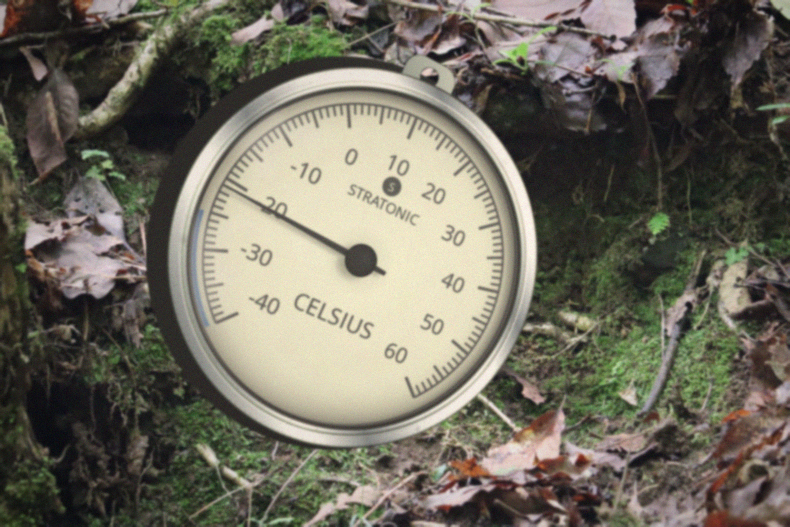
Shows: -21 °C
